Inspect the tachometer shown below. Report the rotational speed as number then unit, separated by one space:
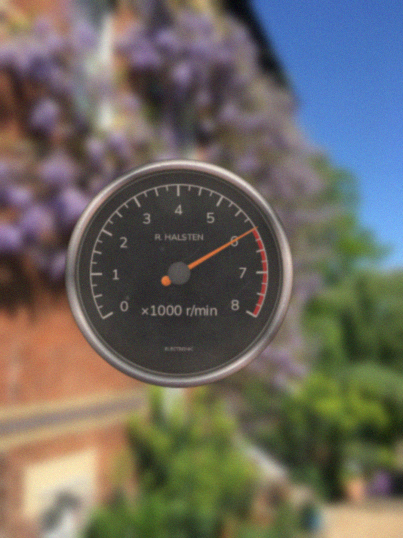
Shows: 6000 rpm
